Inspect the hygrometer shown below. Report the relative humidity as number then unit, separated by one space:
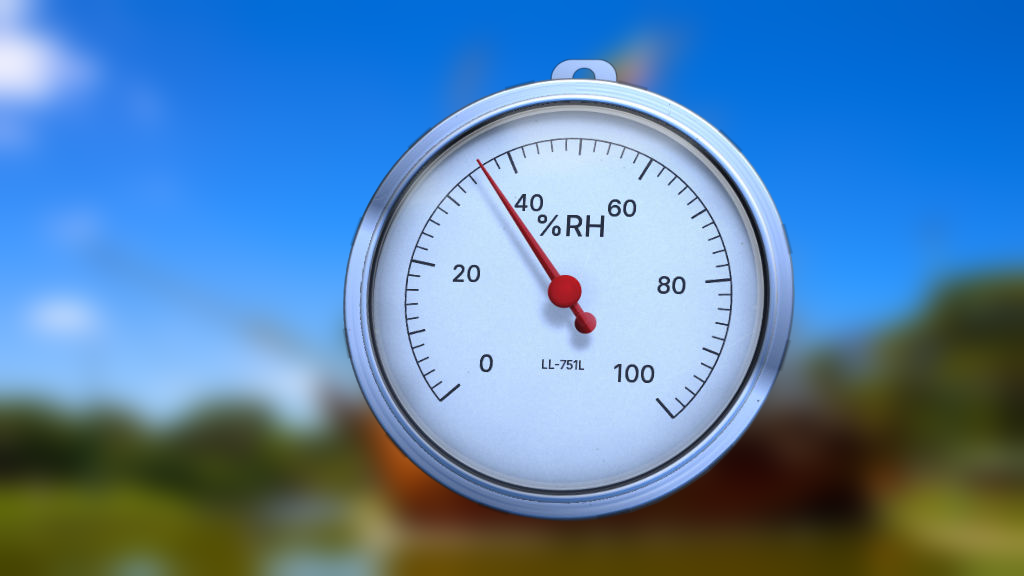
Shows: 36 %
